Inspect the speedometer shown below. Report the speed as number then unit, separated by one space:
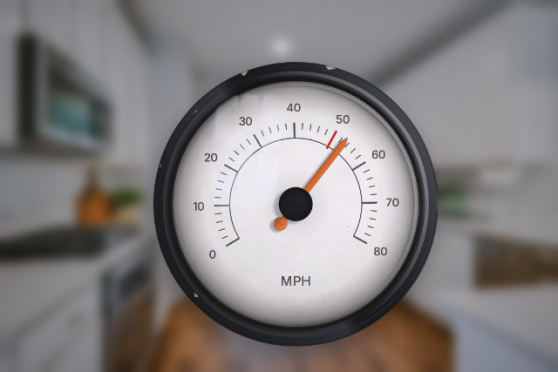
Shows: 53 mph
